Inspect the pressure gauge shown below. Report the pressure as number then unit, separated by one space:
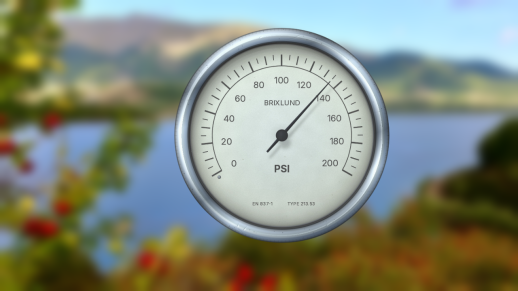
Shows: 135 psi
